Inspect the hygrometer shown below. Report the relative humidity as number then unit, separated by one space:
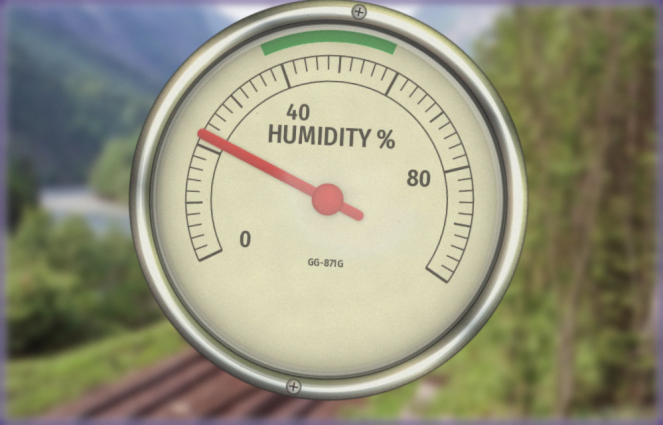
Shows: 22 %
